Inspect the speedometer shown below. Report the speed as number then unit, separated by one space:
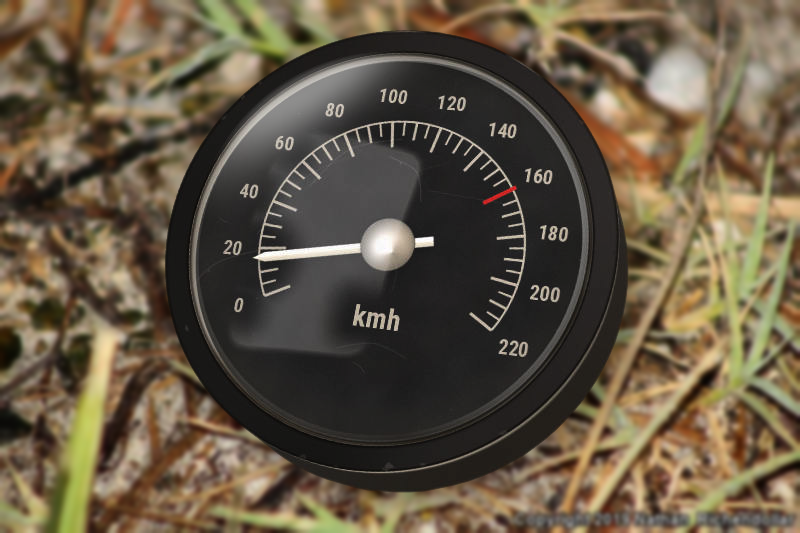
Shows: 15 km/h
